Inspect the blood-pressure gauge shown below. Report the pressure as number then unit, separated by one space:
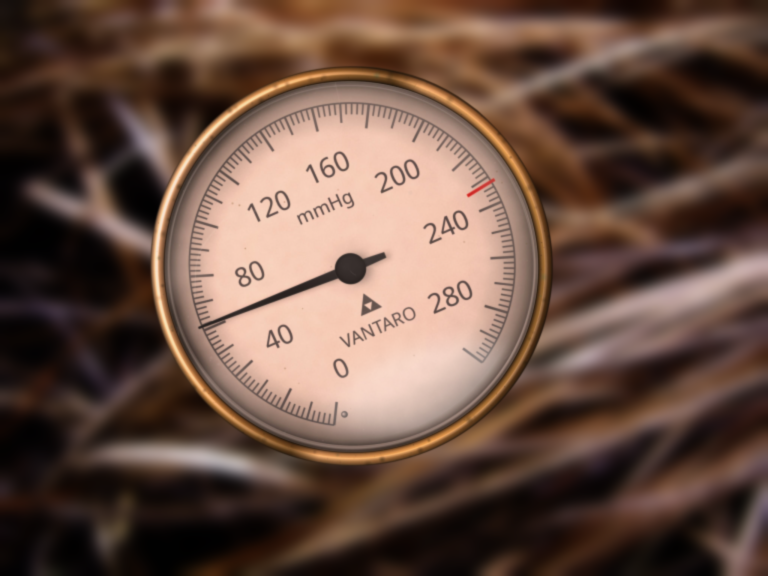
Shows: 62 mmHg
